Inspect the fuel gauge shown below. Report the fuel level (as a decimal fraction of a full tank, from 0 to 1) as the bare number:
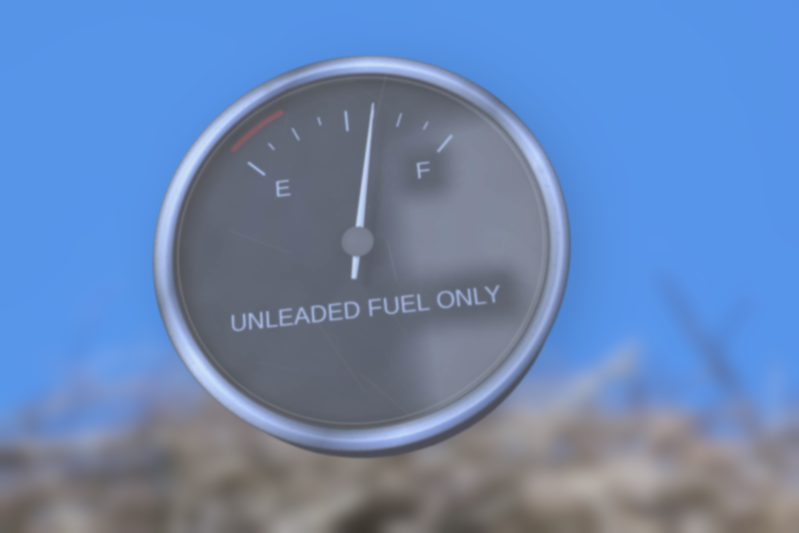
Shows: 0.625
